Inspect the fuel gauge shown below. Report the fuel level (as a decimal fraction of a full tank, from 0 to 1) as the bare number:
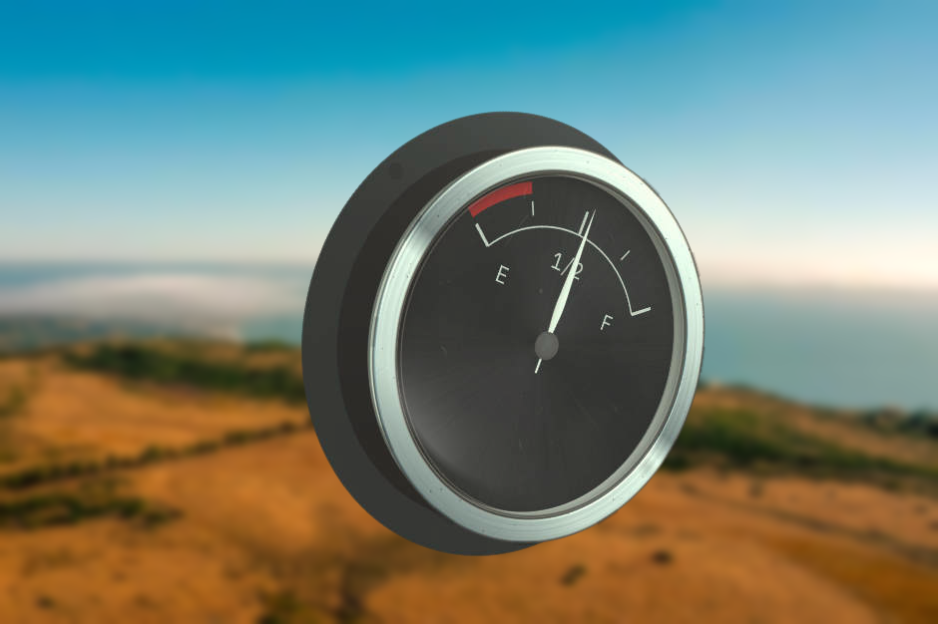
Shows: 0.5
